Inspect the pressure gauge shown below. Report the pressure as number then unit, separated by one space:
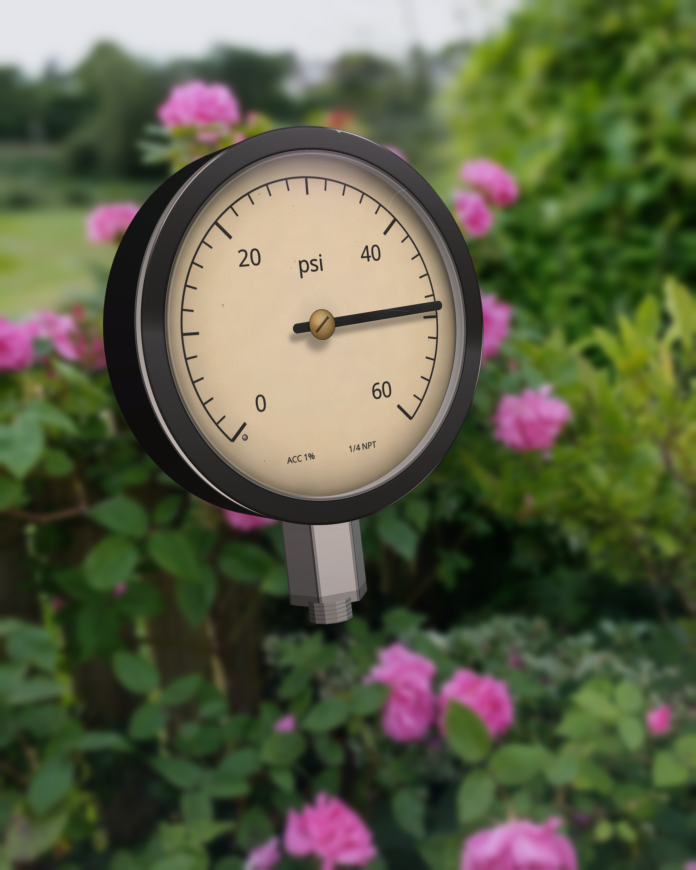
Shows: 49 psi
